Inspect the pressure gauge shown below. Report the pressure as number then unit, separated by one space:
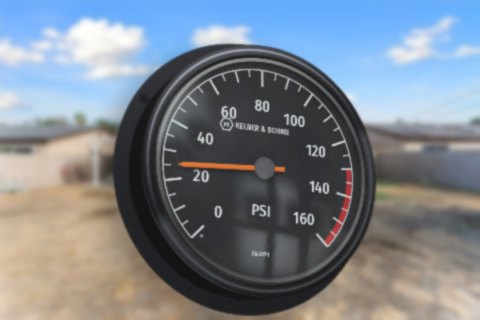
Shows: 25 psi
